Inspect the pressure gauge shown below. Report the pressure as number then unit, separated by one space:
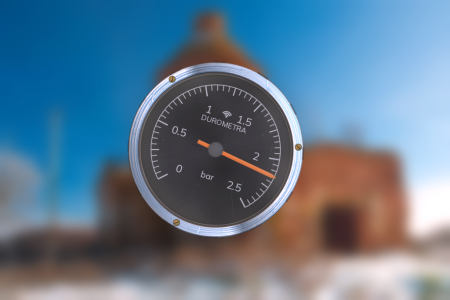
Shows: 2.15 bar
